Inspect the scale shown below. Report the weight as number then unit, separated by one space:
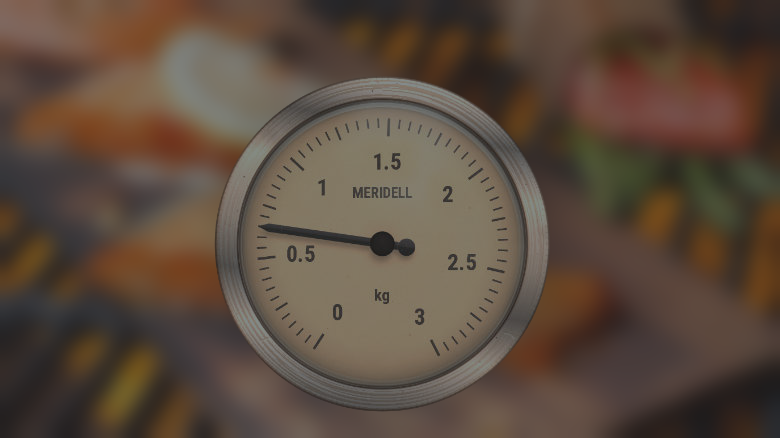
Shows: 0.65 kg
